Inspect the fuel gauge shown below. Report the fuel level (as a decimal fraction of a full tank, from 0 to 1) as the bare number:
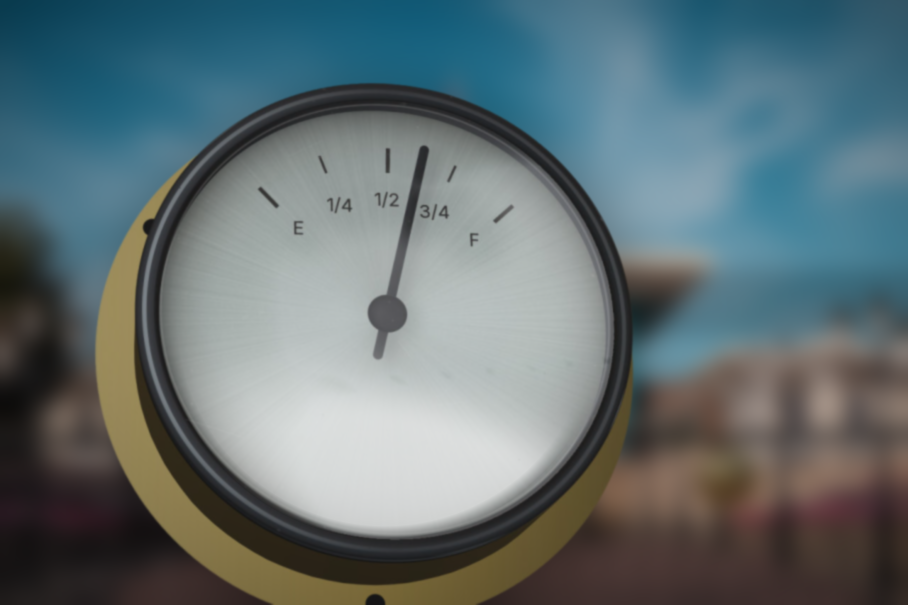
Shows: 0.625
